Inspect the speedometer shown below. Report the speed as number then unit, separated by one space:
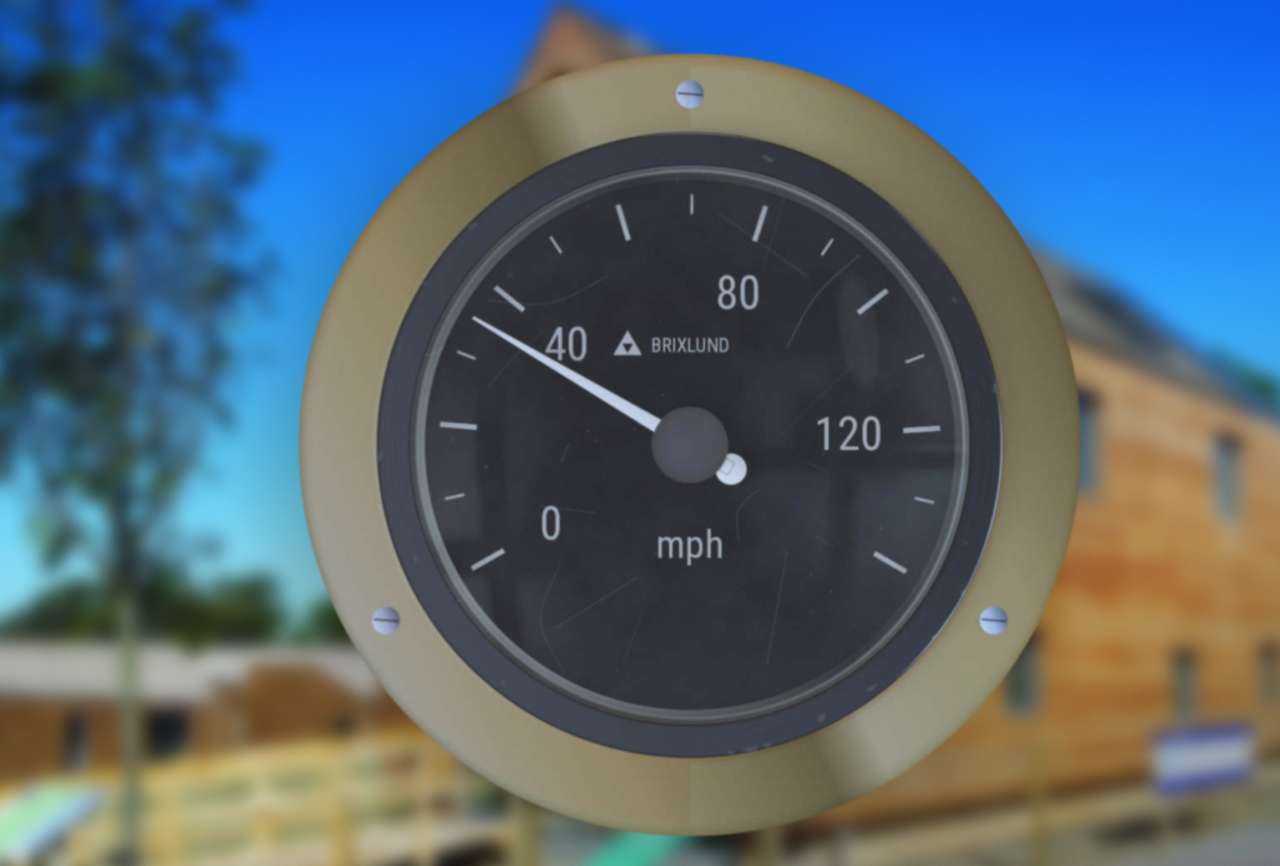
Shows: 35 mph
